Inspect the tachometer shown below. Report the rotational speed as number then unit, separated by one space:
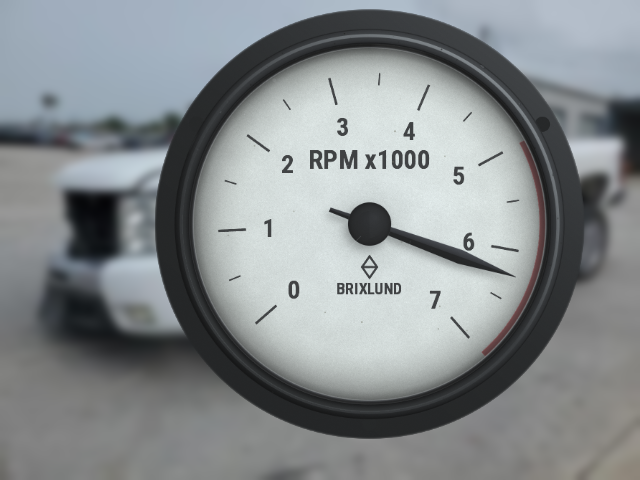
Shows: 6250 rpm
